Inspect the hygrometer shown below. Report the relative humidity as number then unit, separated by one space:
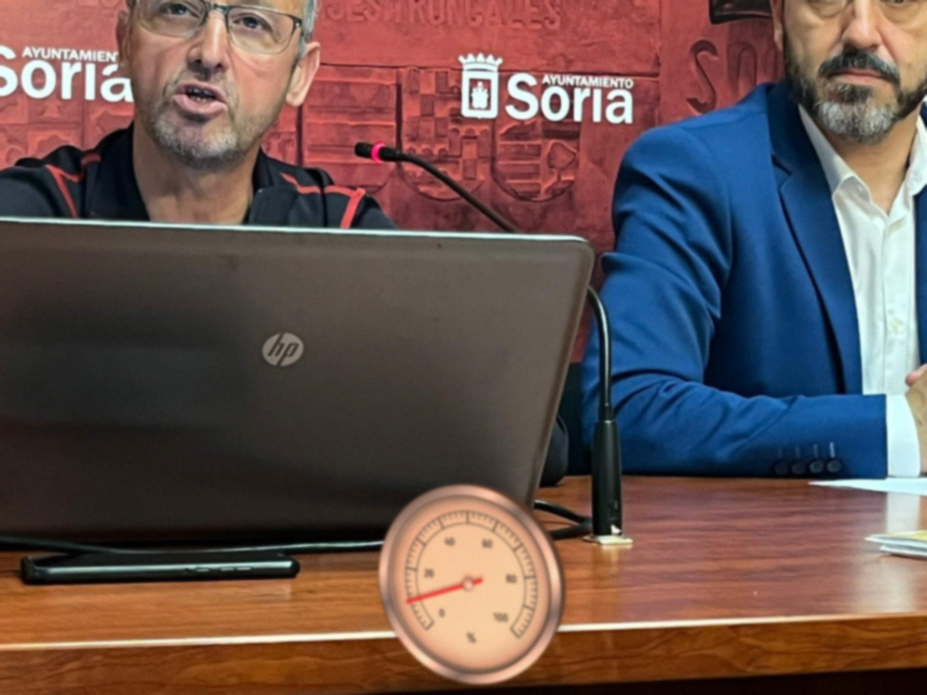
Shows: 10 %
